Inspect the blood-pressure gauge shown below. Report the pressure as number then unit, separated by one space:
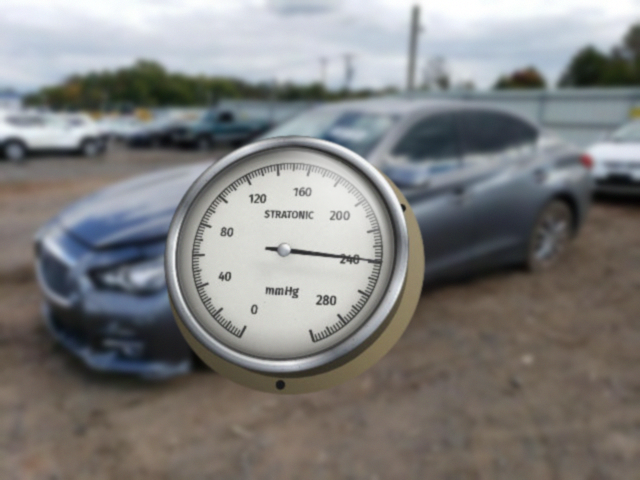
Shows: 240 mmHg
